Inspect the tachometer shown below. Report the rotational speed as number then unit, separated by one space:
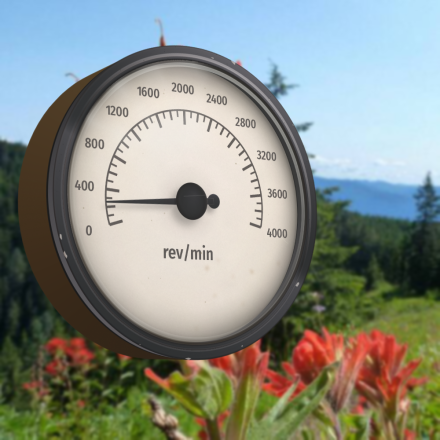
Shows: 250 rpm
